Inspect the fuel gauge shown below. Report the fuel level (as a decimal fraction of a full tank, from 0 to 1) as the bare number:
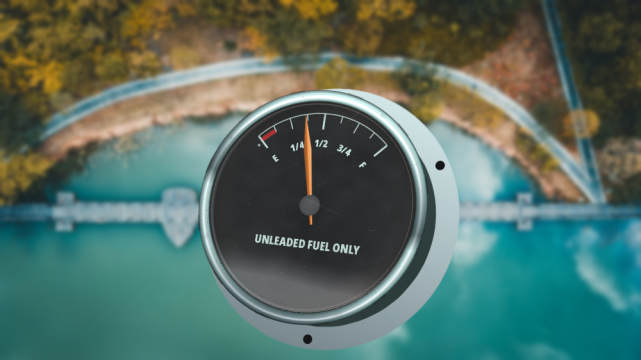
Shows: 0.375
